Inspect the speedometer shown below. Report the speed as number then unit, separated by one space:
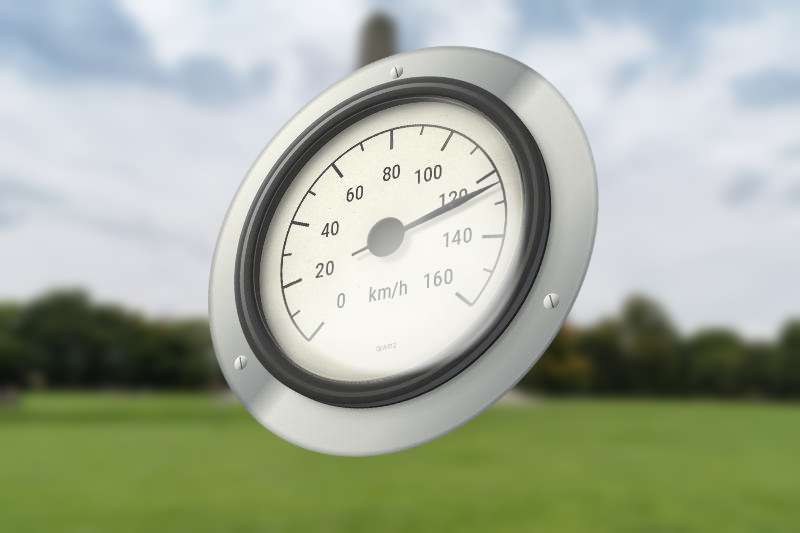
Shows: 125 km/h
